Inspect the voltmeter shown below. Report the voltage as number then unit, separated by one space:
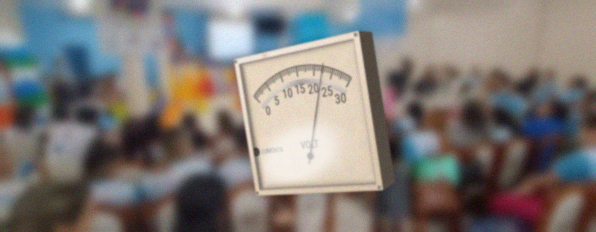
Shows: 22.5 V
